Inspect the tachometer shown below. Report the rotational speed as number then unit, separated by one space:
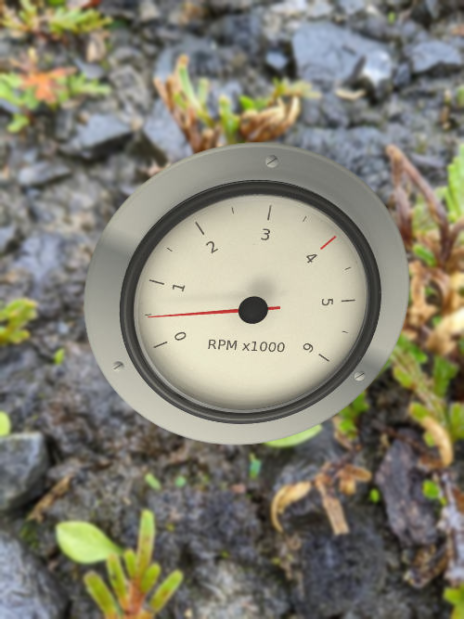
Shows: 500 rpm
